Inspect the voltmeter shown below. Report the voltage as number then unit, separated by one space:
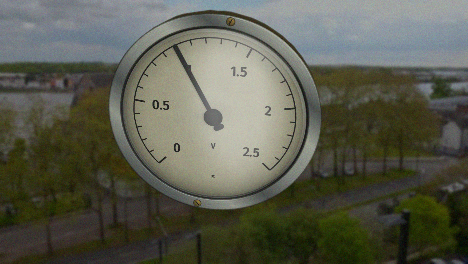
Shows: 1 V
